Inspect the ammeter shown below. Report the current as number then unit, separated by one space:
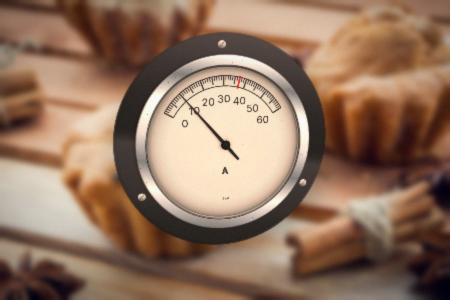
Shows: 10 A
